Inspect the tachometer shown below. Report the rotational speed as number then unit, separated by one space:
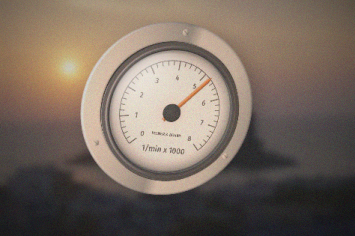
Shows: 5200 rpm
